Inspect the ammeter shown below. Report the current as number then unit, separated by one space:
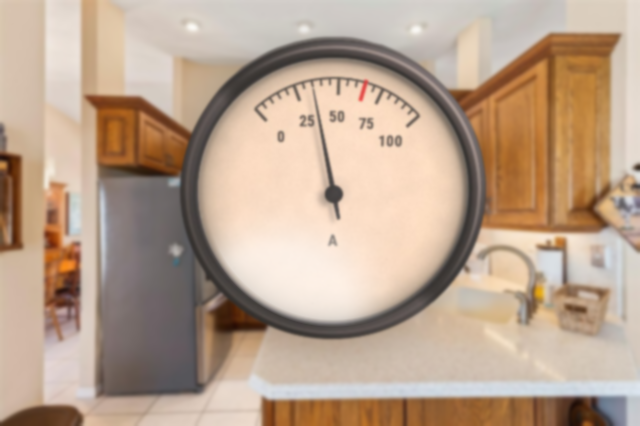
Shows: 35 A
